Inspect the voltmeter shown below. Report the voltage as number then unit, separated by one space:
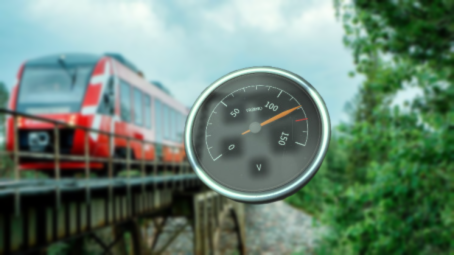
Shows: 120 V
